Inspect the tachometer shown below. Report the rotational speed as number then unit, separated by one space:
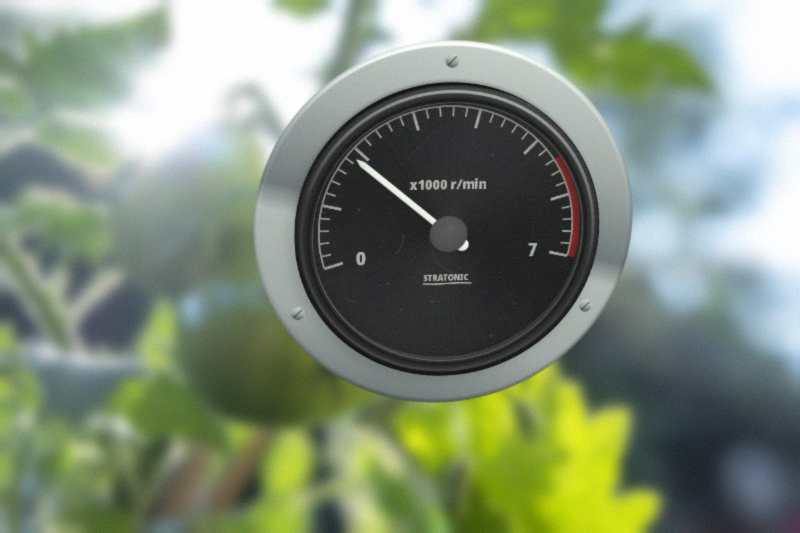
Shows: 1900 rpm
